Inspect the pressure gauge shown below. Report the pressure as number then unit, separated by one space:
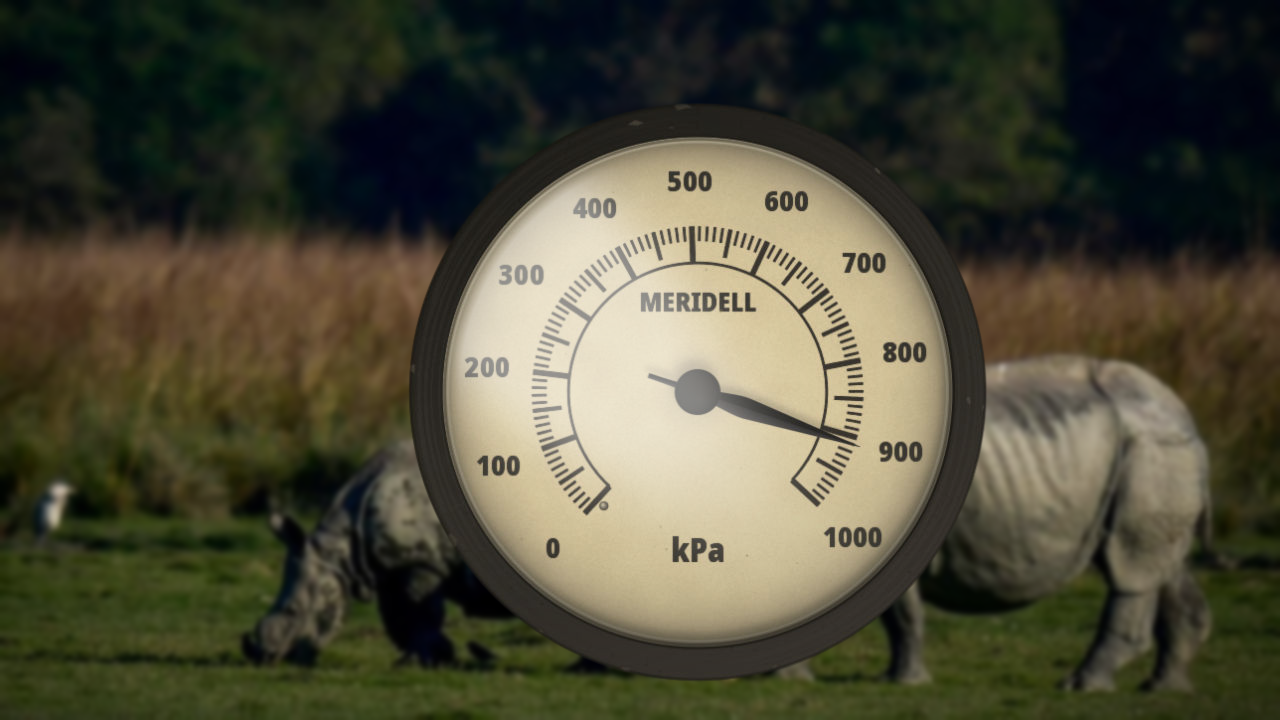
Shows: 910 kPa
